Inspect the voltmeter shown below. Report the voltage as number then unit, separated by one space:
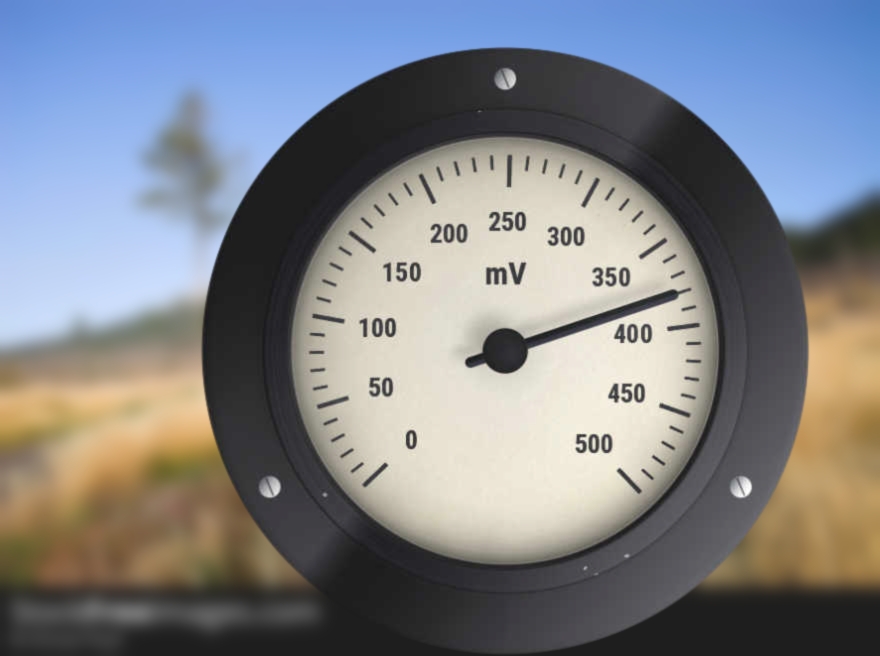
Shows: 380 mV
